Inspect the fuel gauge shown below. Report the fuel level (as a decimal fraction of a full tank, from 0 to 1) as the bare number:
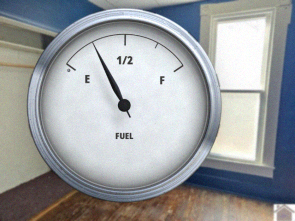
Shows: 0.25
